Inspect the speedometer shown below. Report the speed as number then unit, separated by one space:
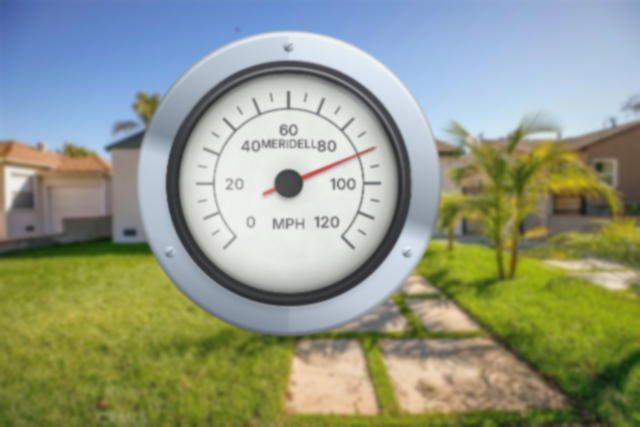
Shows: 90 mph
